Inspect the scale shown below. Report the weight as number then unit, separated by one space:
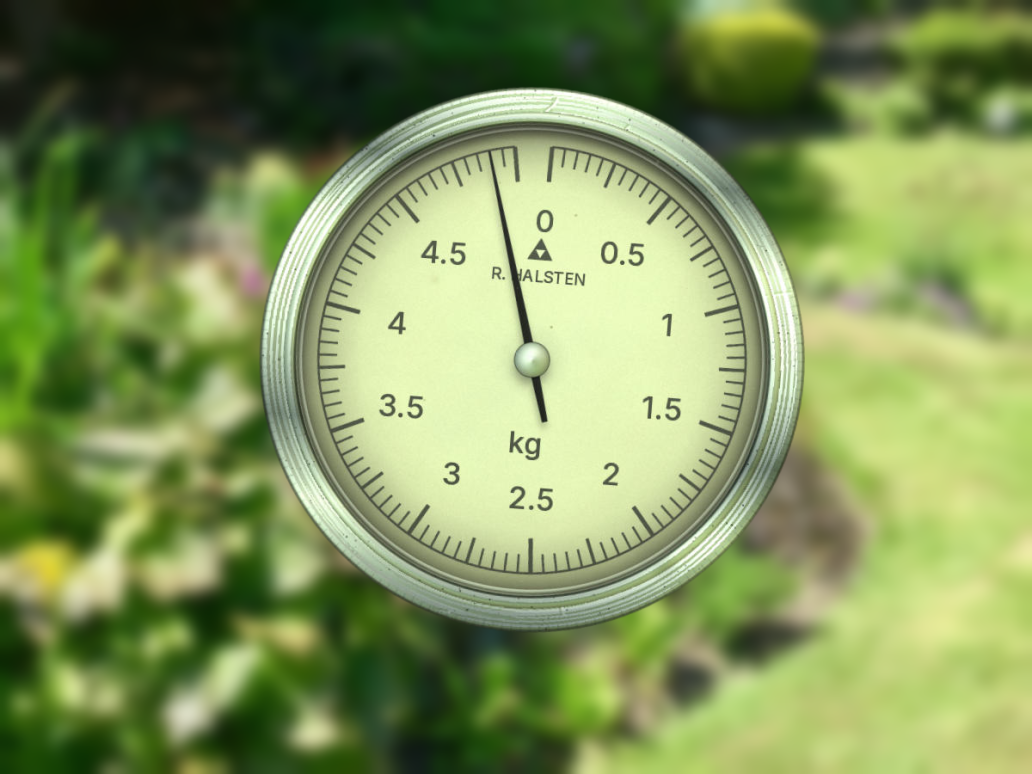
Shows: 4.9 kg
